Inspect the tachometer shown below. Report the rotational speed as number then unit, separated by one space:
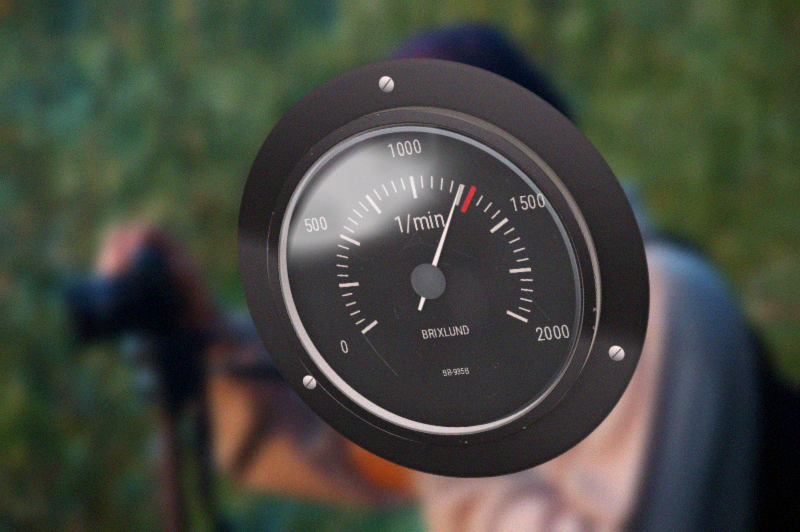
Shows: 1250 rpm
